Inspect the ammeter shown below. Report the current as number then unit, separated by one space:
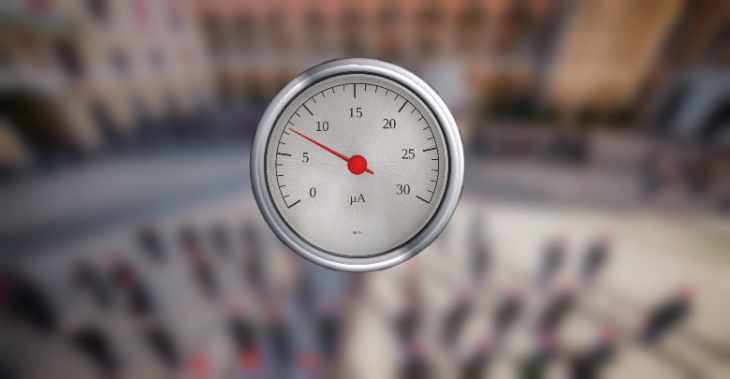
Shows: 7.5 µA
